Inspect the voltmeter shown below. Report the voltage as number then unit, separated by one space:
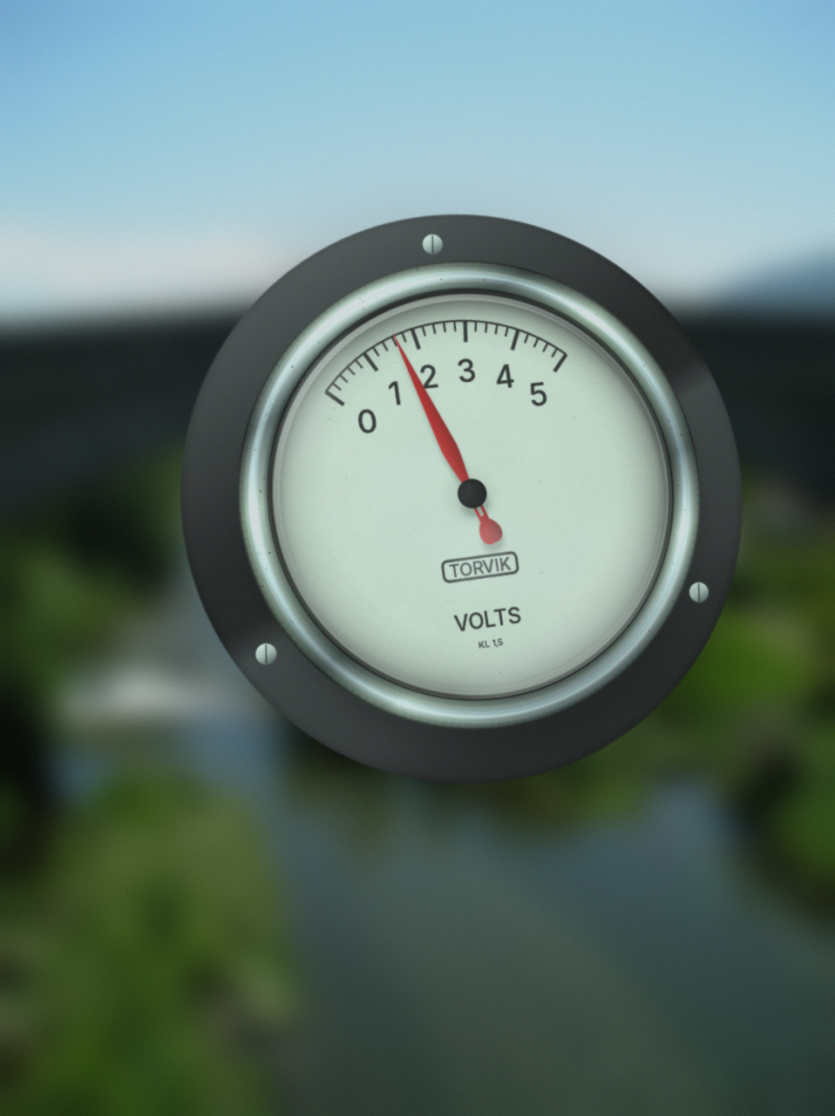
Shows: 1.6 V
